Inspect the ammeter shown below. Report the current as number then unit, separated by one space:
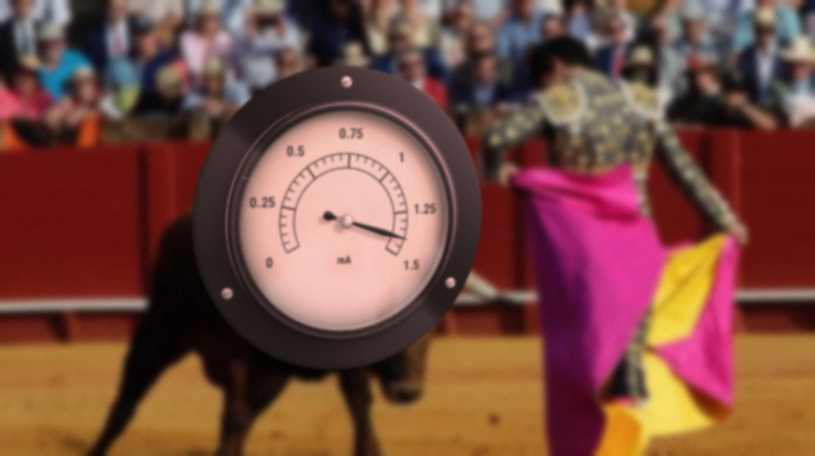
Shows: 1.4 mA
